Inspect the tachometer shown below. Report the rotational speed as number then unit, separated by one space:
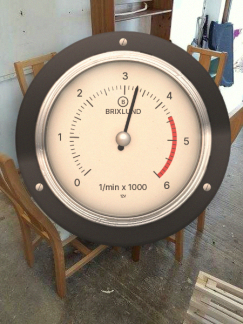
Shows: 3300 rpm
